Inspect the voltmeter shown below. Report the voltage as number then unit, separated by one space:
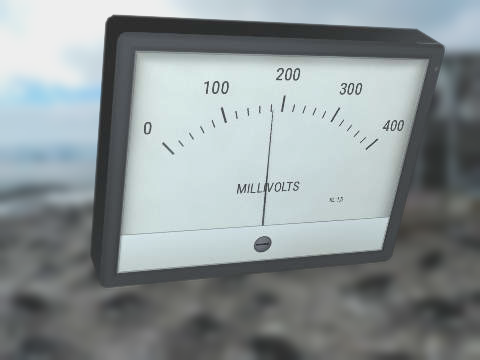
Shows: 180 mV
